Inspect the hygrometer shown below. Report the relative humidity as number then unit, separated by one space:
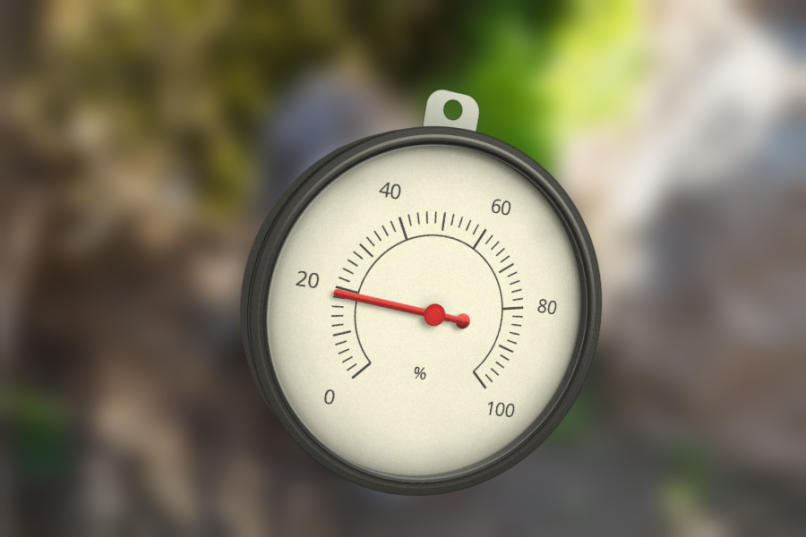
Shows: 19 %
